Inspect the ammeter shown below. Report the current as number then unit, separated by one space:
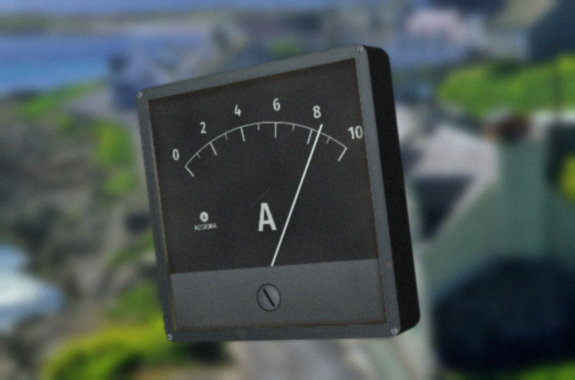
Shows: 8.5 A
